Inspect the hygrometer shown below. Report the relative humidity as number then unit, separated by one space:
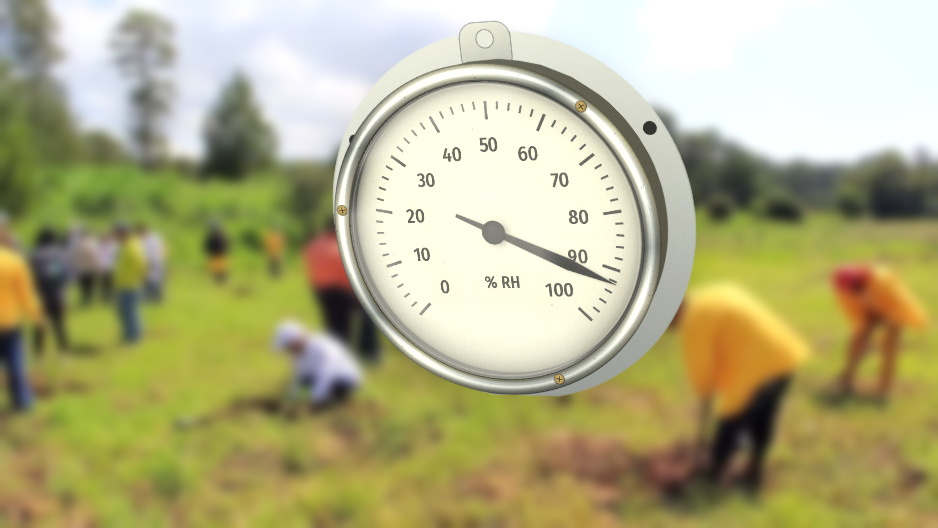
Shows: 92 %
